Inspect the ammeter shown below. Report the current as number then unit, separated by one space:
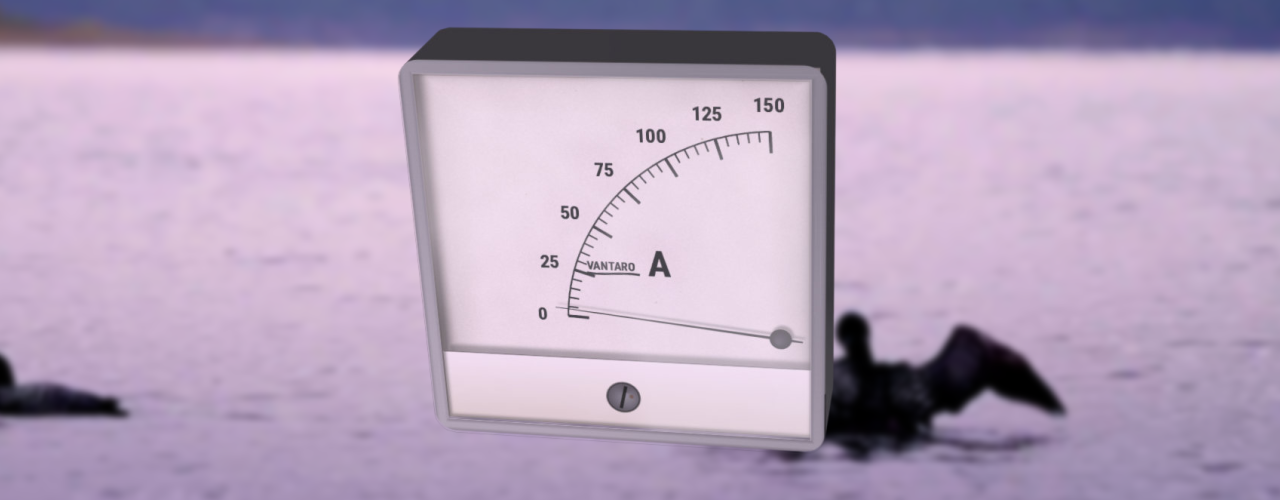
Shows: 5 A
